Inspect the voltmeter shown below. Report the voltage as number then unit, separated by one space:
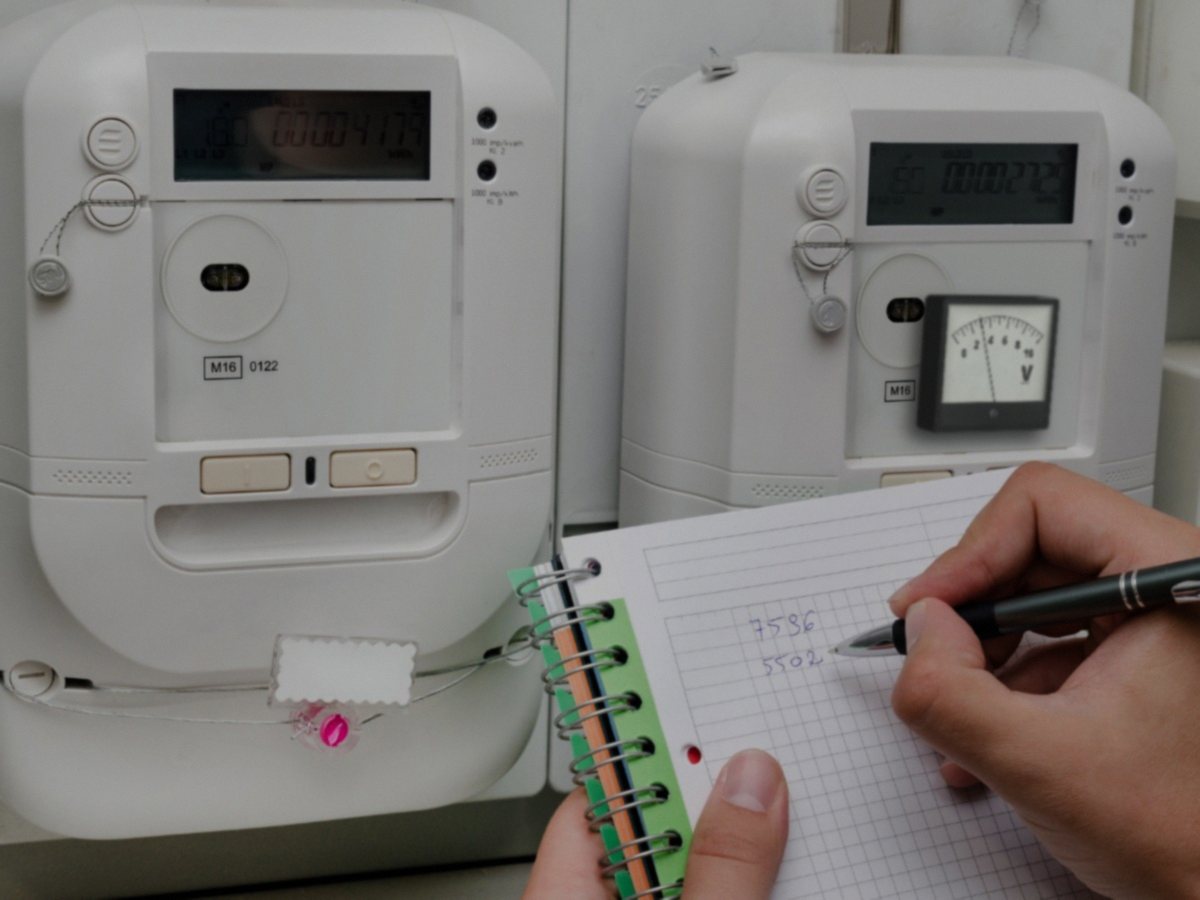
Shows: 3 V
